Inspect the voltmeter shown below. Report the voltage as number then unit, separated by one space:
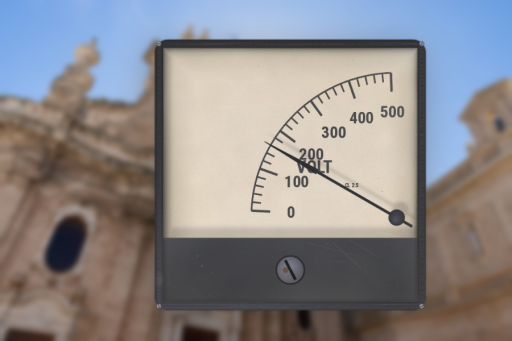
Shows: 160 V
